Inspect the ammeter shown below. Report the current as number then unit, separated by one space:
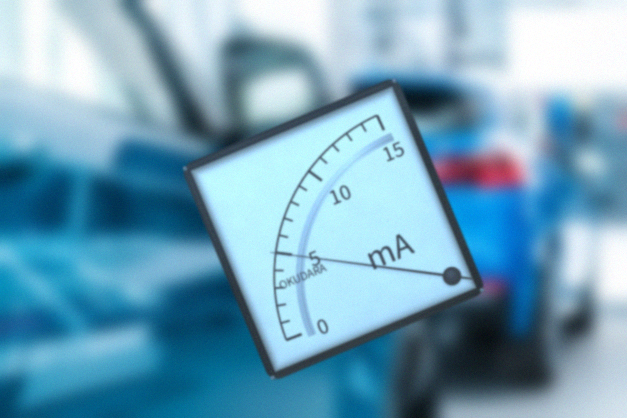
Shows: 5 mA
